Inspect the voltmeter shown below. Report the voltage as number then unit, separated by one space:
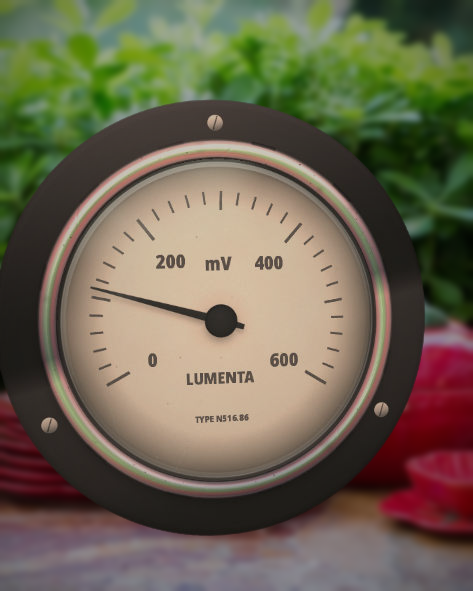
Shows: 110 mV
